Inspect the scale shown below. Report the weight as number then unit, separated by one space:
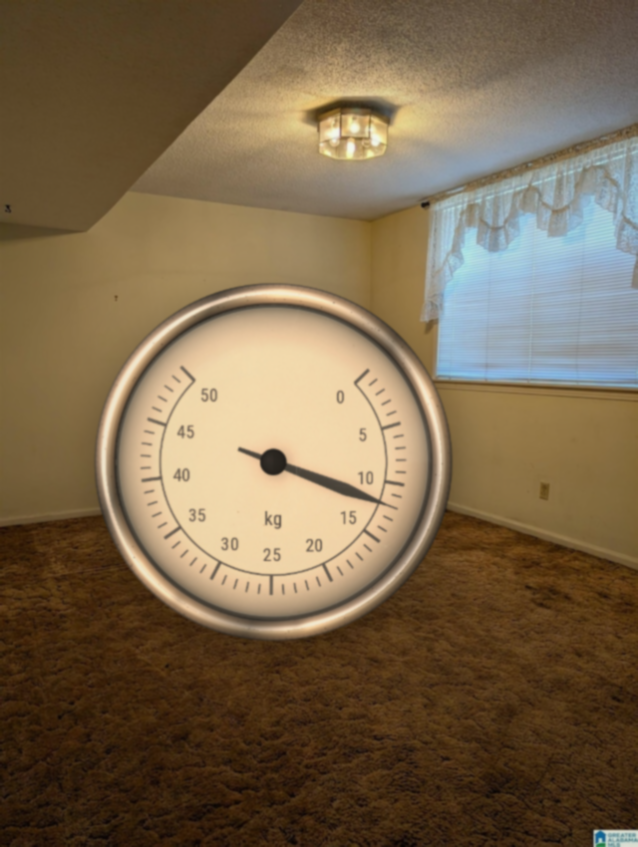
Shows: 12 kg
